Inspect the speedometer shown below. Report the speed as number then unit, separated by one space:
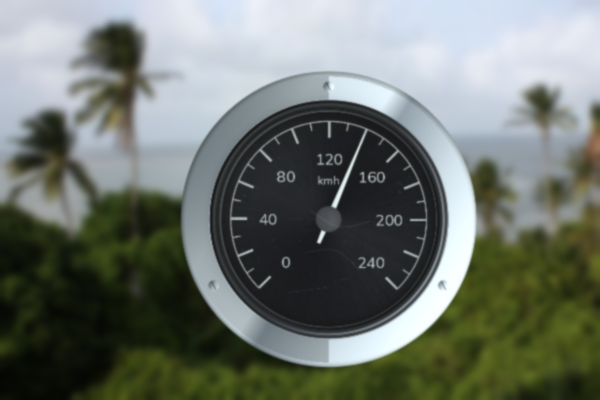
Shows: 140 km/h
